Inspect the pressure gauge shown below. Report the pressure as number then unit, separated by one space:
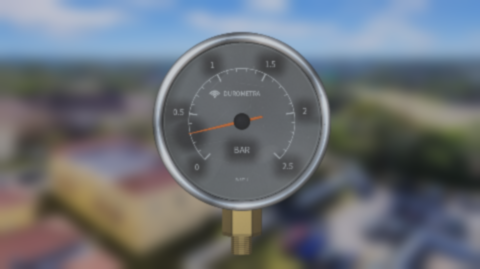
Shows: 0.3 bar
